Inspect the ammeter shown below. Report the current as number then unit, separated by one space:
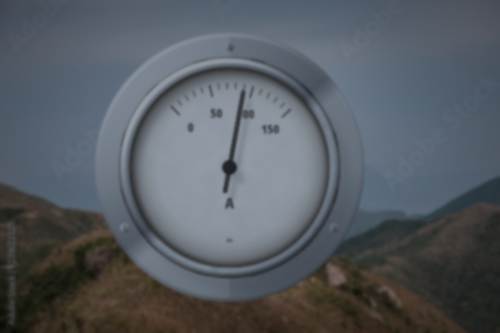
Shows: 90 A
